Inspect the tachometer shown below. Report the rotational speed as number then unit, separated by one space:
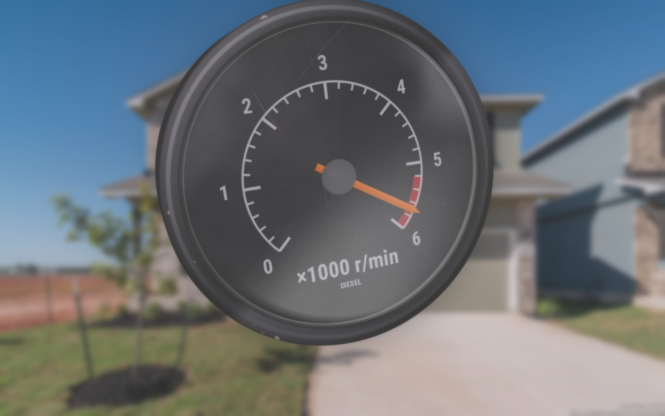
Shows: 5700 rpm
